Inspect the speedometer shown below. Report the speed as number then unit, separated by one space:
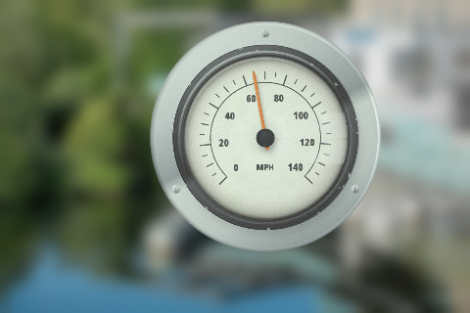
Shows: 65 mph
